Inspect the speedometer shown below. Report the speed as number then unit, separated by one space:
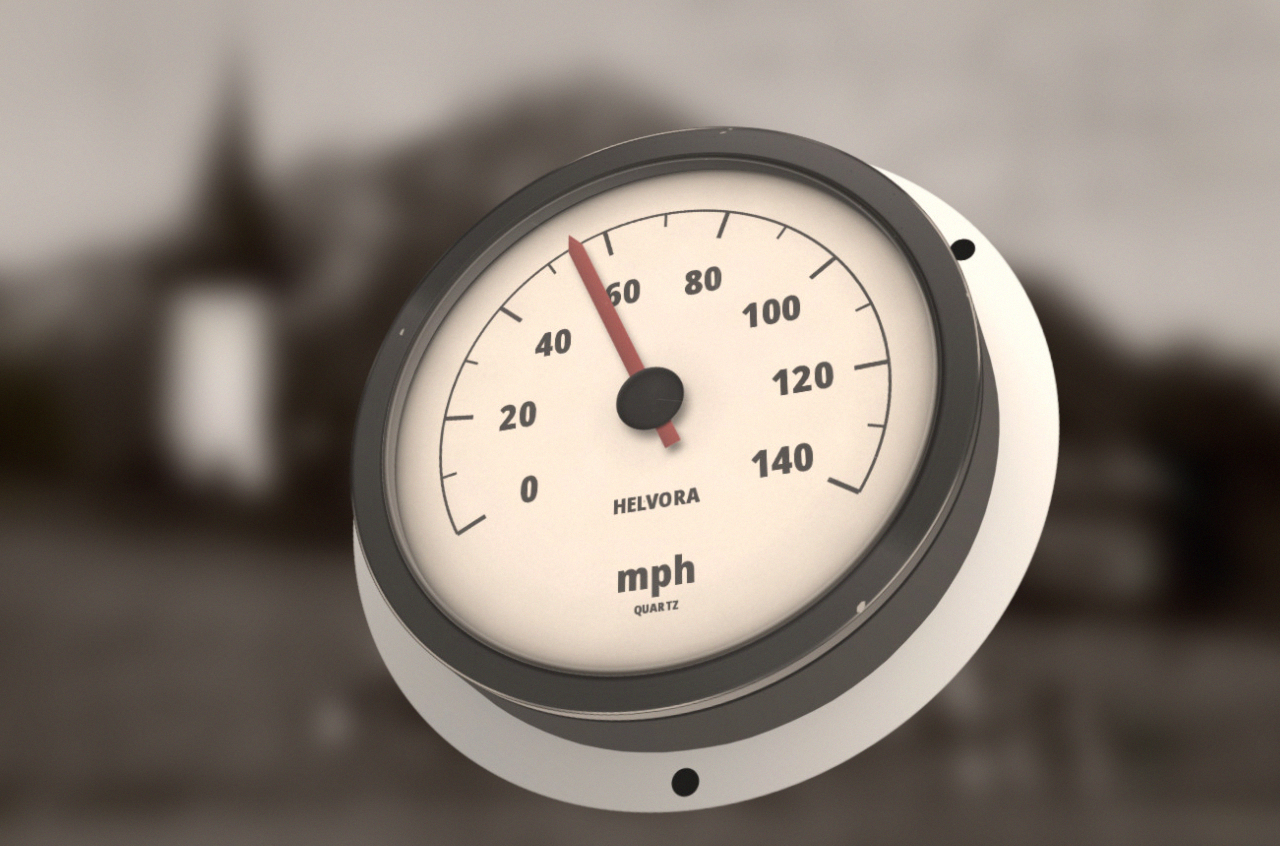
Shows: 55 mph
